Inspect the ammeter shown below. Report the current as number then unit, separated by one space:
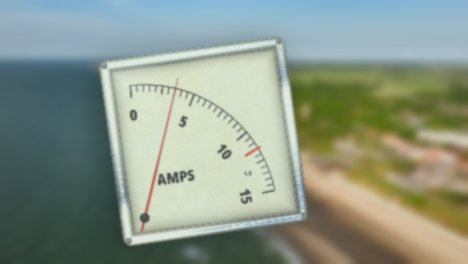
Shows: 3.5 A
